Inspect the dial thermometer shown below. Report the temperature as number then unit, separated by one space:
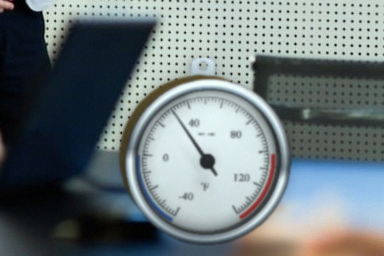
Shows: 30 °F
